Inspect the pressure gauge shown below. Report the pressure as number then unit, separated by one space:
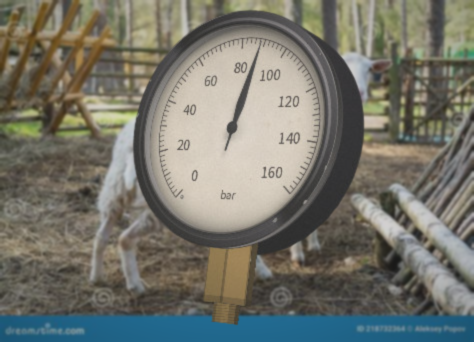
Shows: 90 bar
